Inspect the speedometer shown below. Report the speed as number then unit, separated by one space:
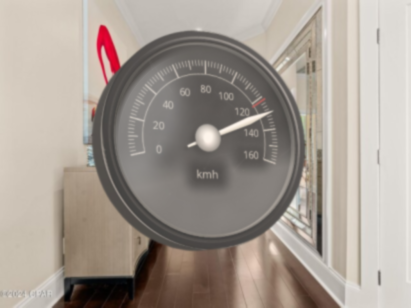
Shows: 130 km/h
